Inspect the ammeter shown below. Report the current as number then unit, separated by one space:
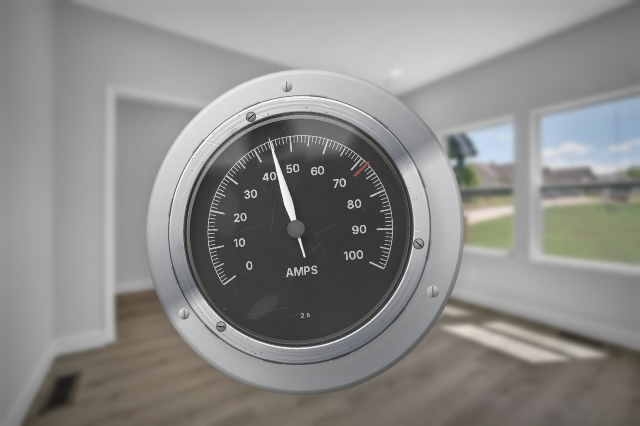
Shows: 45 A
